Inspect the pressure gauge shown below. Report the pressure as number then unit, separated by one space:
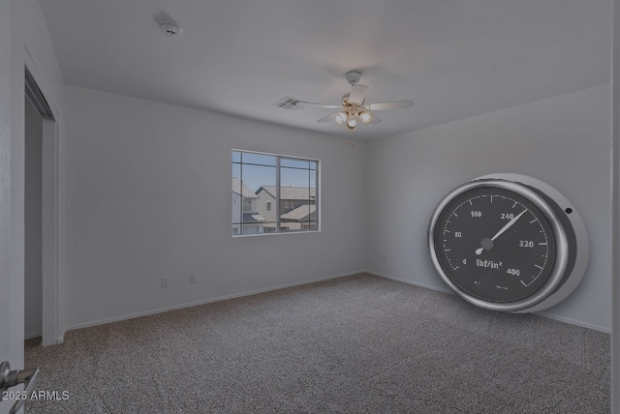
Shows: 260 psi
